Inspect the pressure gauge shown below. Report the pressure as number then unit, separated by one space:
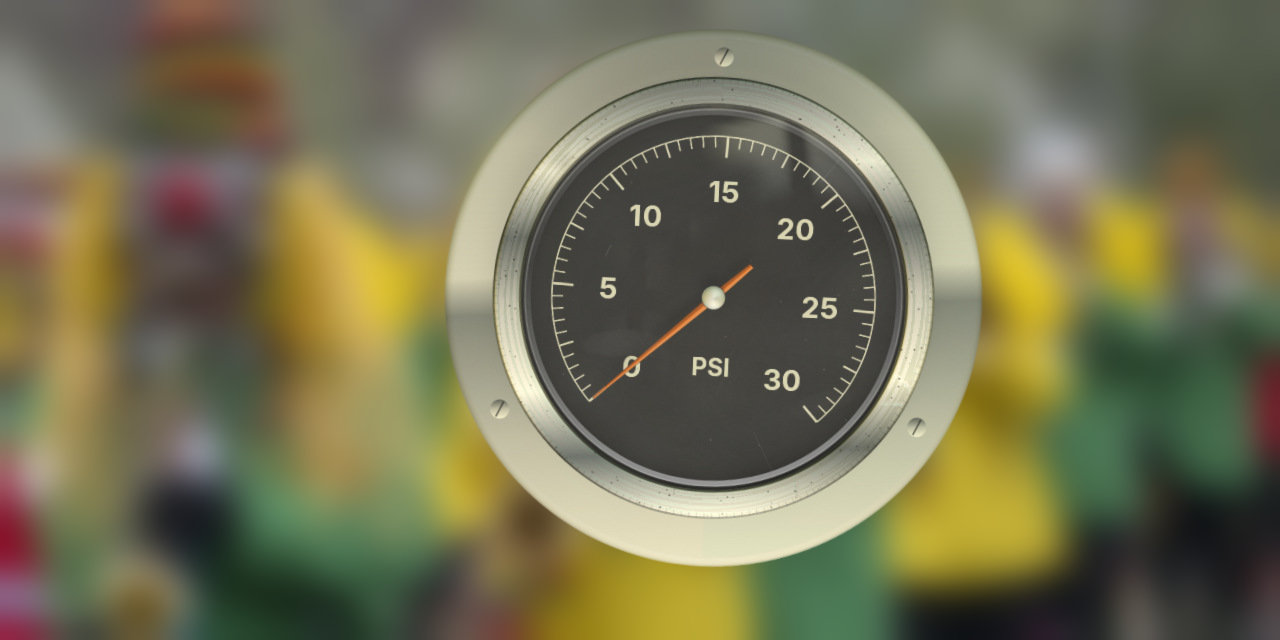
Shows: 0 psi
